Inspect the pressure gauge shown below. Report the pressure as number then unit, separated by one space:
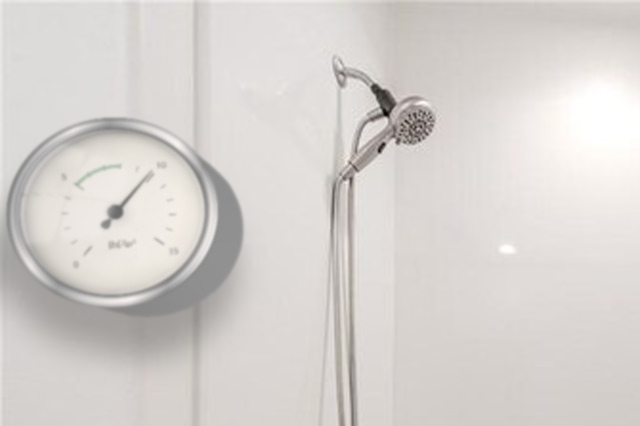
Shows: 10 psi
